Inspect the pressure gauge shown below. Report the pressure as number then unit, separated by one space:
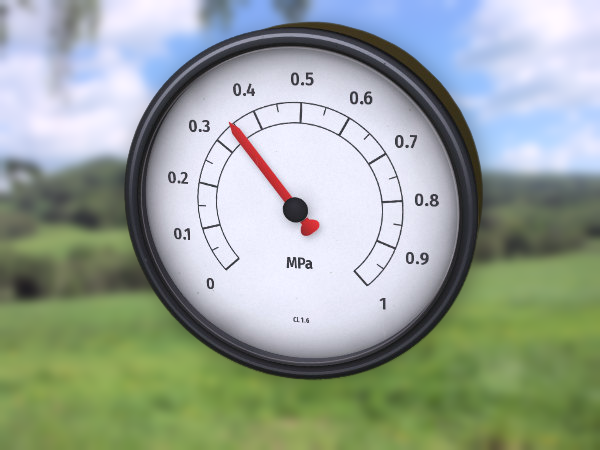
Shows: 0.35 MPa
